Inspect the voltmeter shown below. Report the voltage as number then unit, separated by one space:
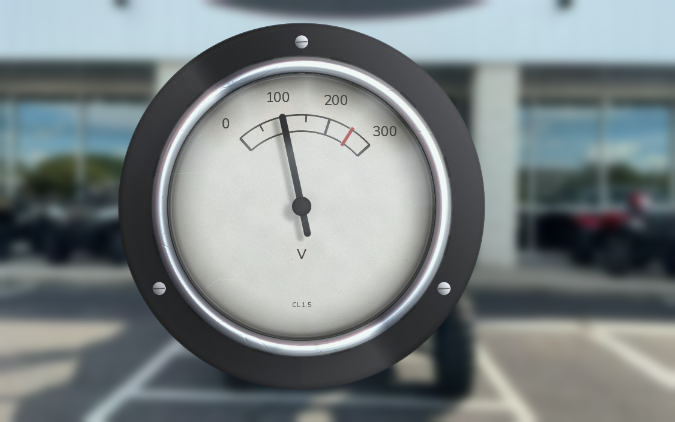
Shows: 100 V
